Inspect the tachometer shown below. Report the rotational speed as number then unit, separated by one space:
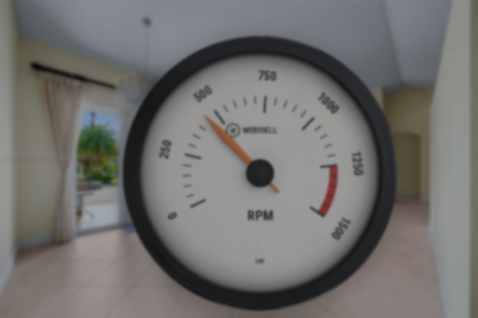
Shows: 450 rpm
